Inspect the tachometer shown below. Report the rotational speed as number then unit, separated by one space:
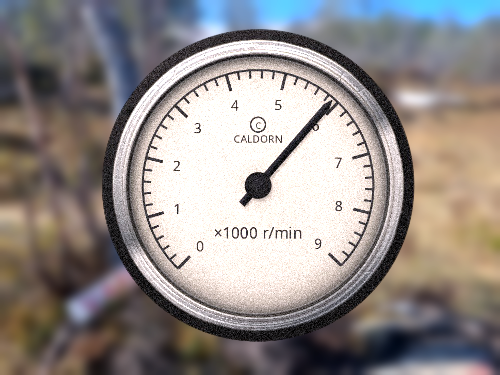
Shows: 5900 rpm
